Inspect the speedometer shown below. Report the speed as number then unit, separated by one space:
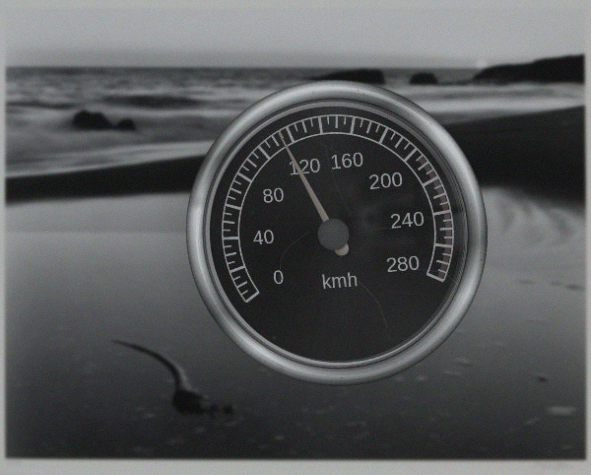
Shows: 115 km/h
